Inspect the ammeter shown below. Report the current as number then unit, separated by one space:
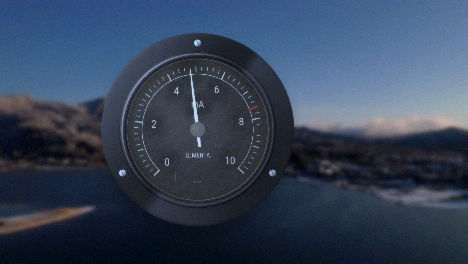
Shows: 4.8 mA
